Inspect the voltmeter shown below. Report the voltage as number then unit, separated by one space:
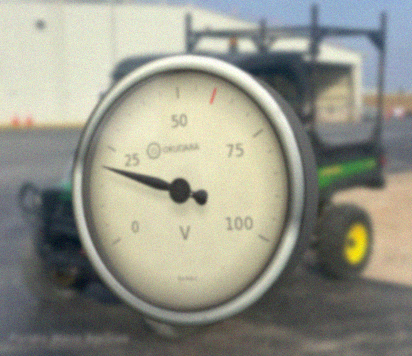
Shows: 20 V
